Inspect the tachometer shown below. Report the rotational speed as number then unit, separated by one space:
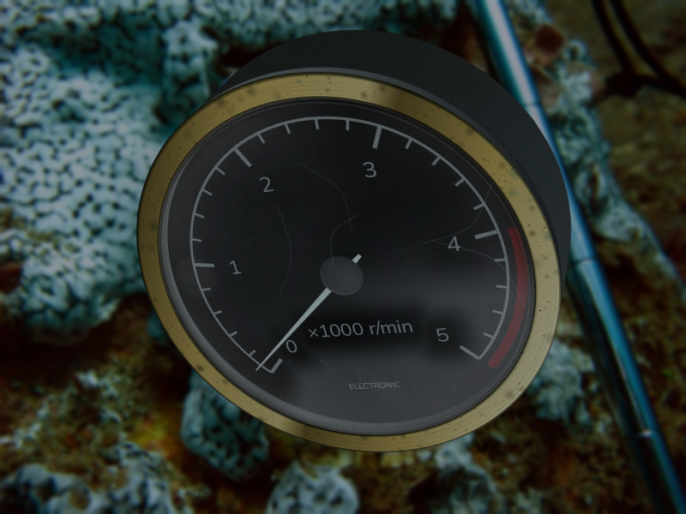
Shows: 100 rpm
